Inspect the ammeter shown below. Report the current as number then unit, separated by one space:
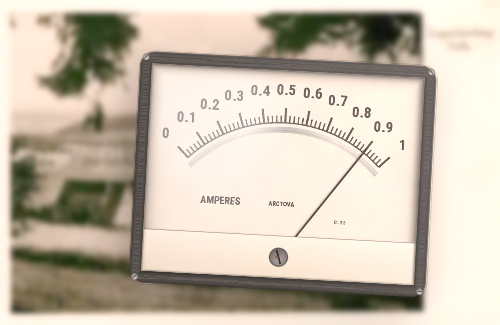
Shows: 0.9 A
